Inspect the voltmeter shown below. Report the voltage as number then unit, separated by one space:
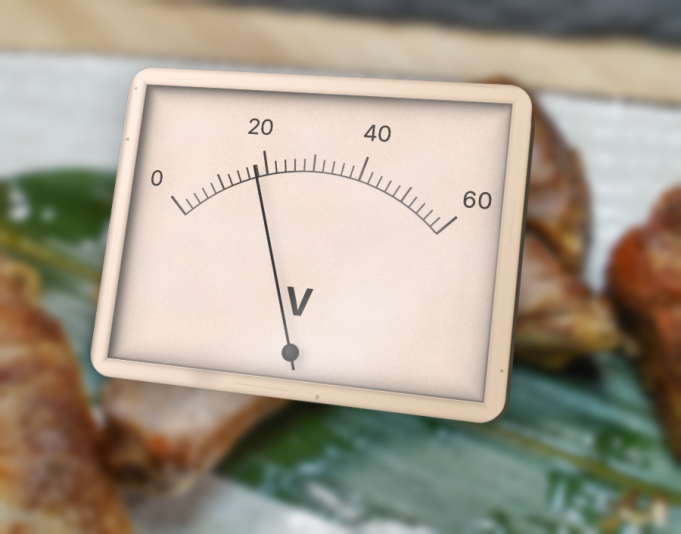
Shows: 18 V
